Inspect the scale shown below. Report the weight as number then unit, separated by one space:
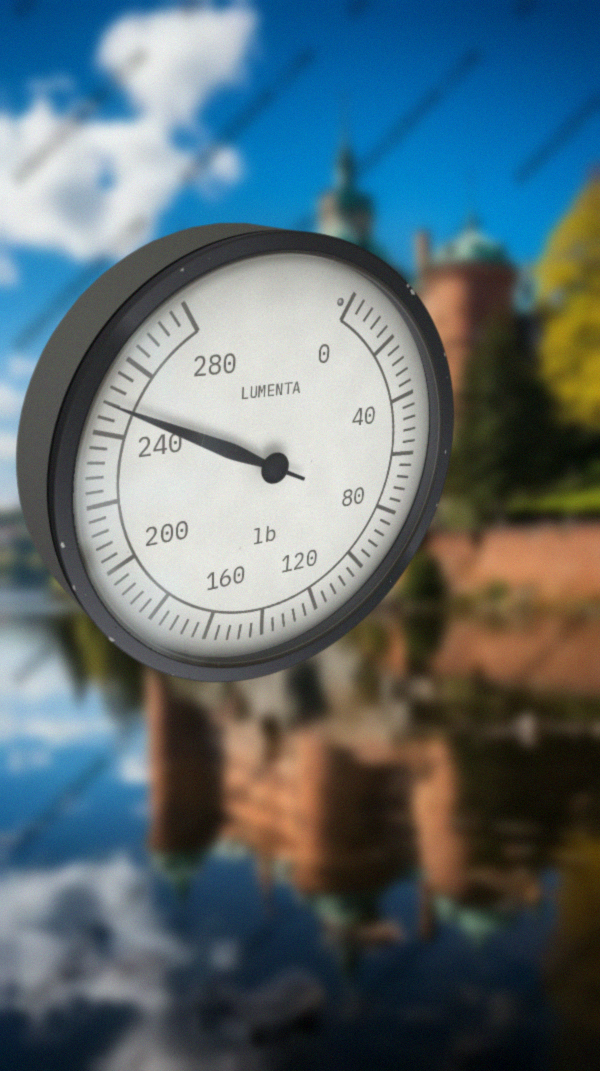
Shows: 248 lb
